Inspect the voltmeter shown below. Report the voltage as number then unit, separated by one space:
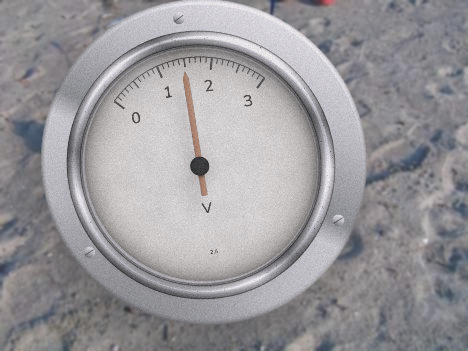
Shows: 1.5 V
